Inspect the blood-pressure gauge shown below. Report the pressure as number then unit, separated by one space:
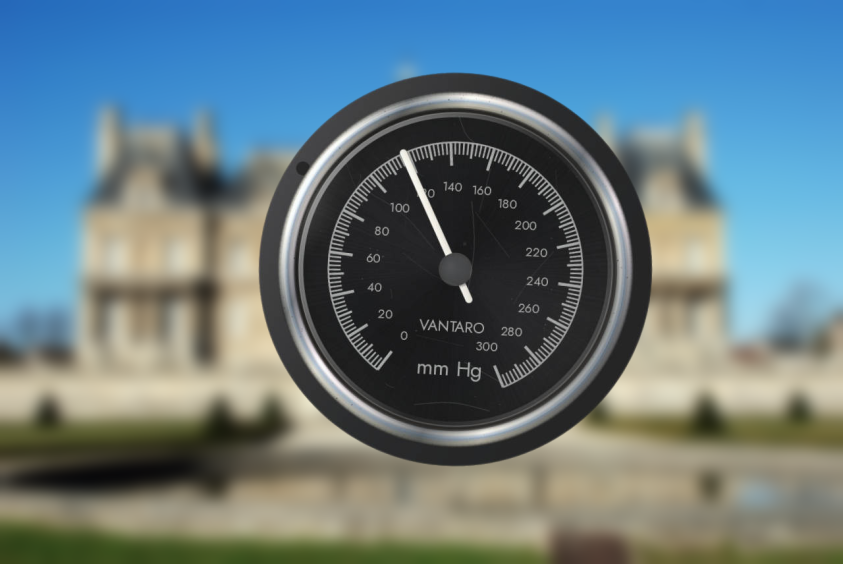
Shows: 118 mmHg
